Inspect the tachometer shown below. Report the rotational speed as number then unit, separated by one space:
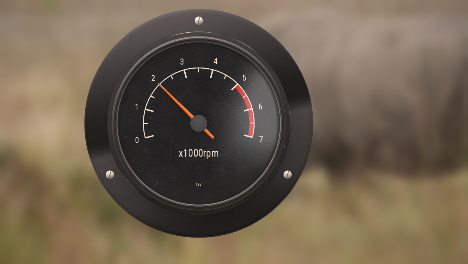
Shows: 2000 rpm
